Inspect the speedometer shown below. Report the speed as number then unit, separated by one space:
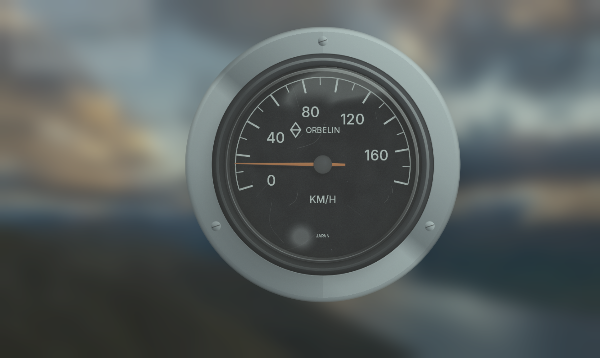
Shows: 15 km/h
